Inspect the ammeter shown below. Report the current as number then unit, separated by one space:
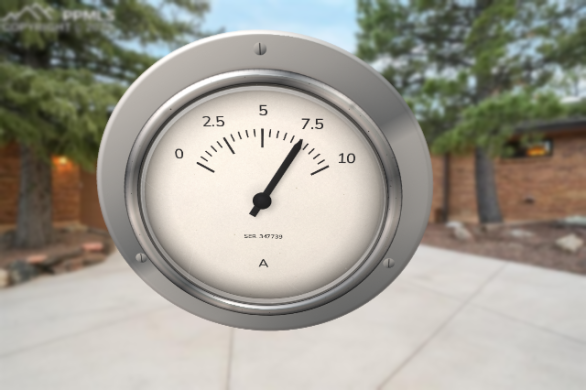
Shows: 7.5 A
